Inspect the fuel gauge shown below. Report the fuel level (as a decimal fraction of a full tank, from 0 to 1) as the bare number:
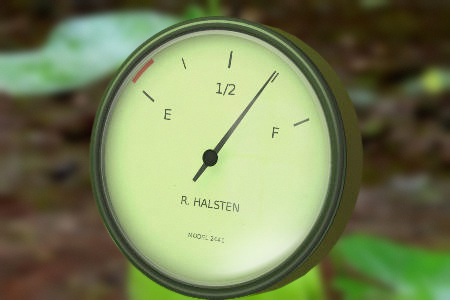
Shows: 0.75
